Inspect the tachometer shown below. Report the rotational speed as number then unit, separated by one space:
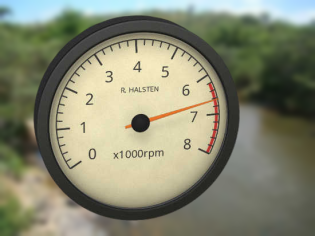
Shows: 6600 rpm
